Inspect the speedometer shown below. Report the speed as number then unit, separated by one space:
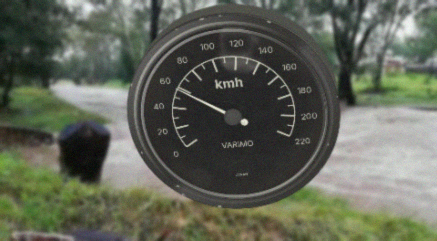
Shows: 60 km/h
